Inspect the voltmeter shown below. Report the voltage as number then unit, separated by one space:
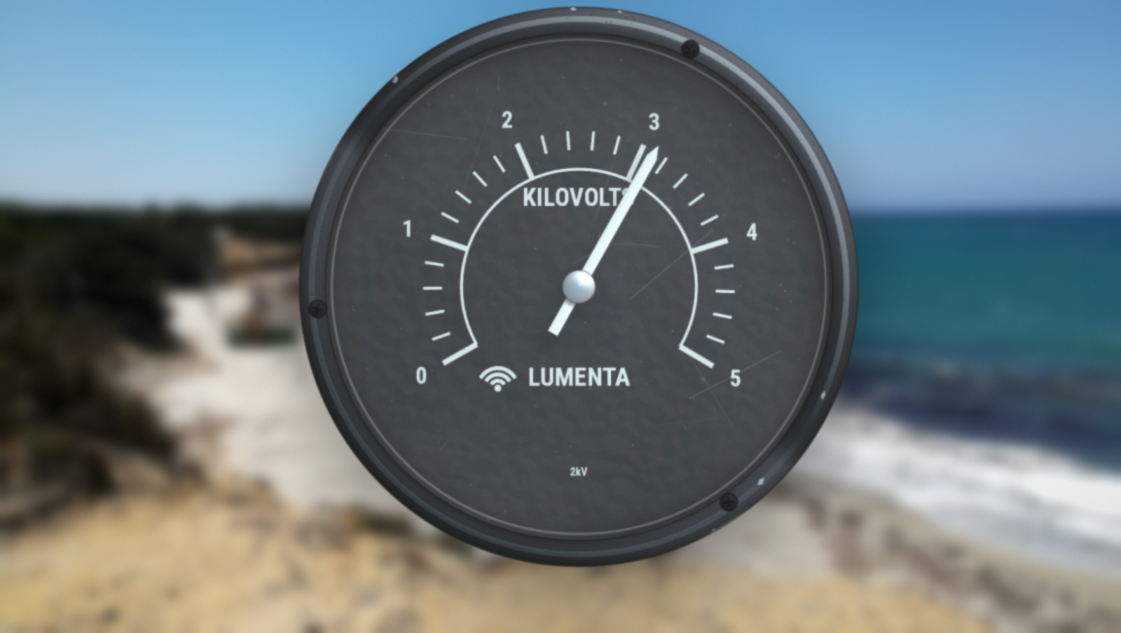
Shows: 3.1 kV
